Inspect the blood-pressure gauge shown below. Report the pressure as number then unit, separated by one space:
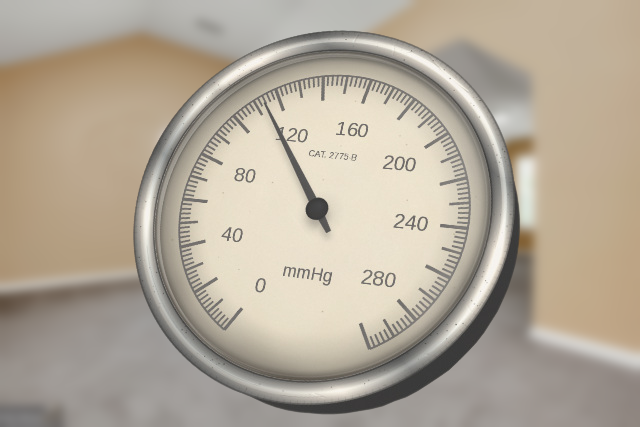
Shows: 114 mmHg
